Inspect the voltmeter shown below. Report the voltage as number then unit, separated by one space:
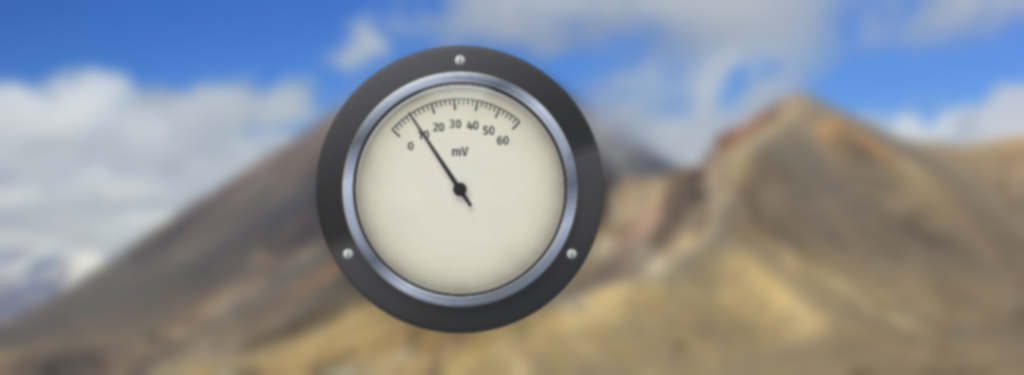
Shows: 10 mV
